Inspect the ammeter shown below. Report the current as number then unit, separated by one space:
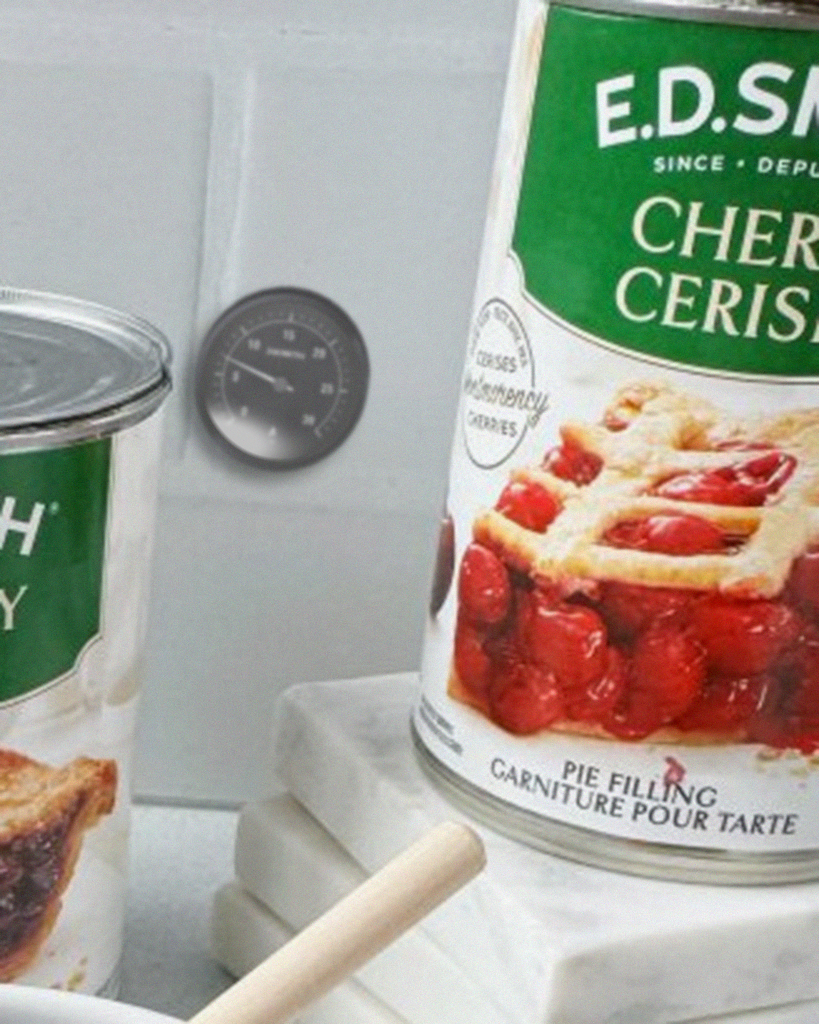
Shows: 7 A
